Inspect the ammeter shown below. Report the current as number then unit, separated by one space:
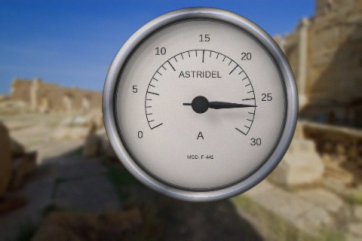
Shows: 26 A
